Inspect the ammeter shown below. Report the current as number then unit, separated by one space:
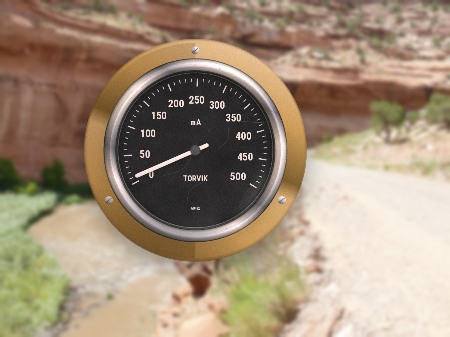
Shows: 10 mA
